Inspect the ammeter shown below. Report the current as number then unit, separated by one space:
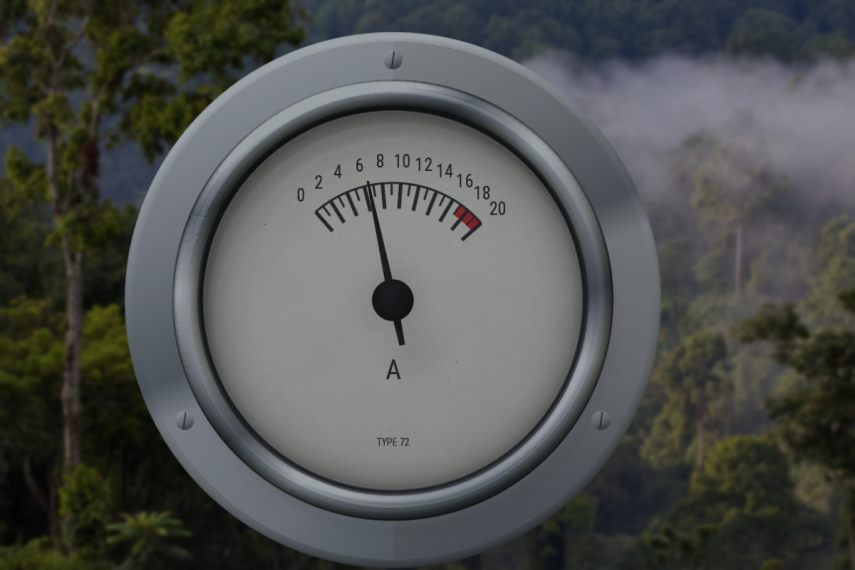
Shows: 6.5 A
